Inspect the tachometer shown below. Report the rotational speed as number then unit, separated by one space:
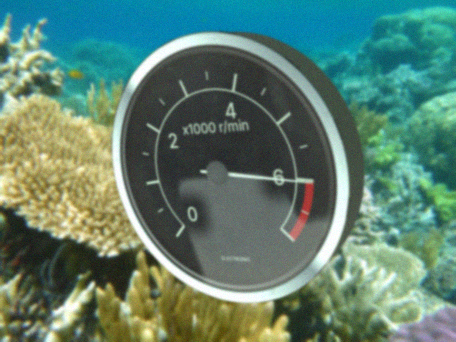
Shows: 6000 rpm
